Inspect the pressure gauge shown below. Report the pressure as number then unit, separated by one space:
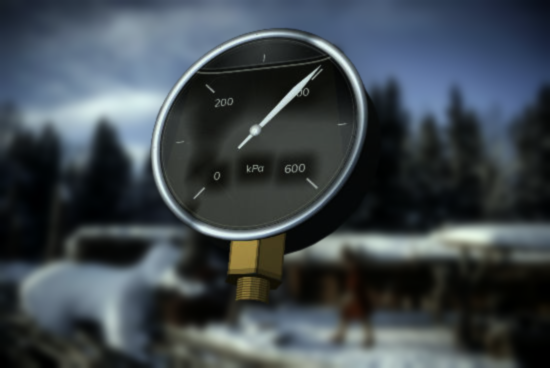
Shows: 400 kPa
